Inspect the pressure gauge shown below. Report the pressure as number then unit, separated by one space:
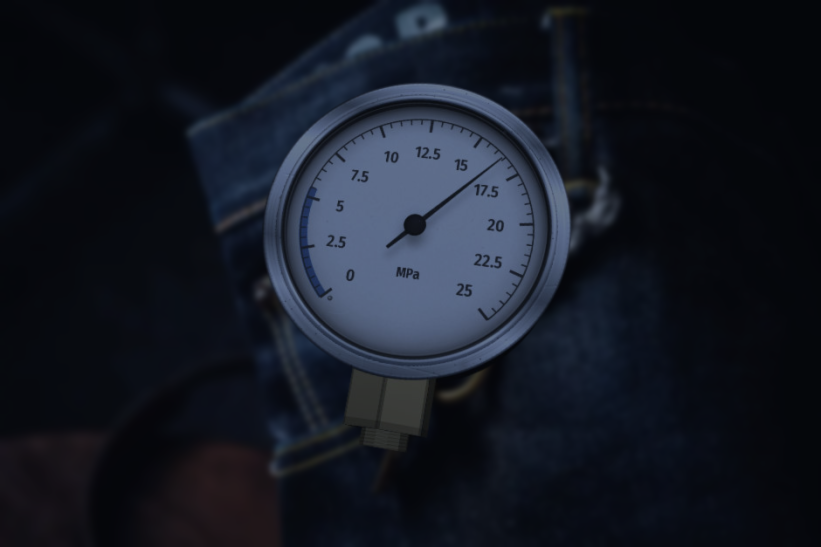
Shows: 16.5 MPa
